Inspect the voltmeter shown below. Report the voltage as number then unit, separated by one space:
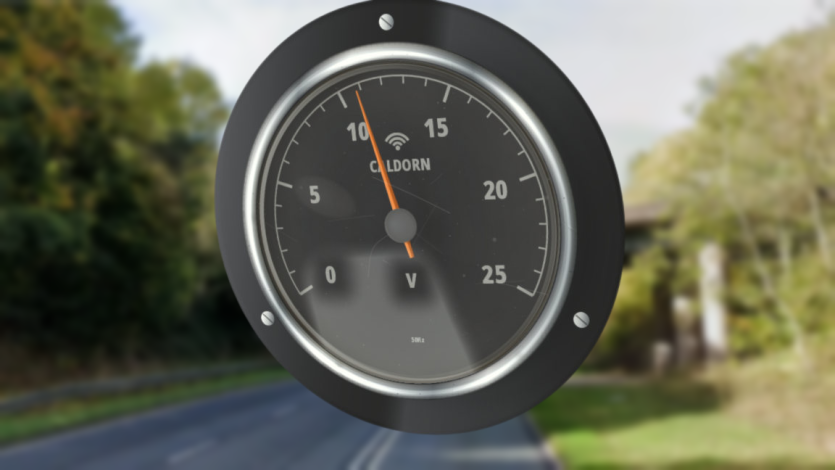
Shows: 11 V
